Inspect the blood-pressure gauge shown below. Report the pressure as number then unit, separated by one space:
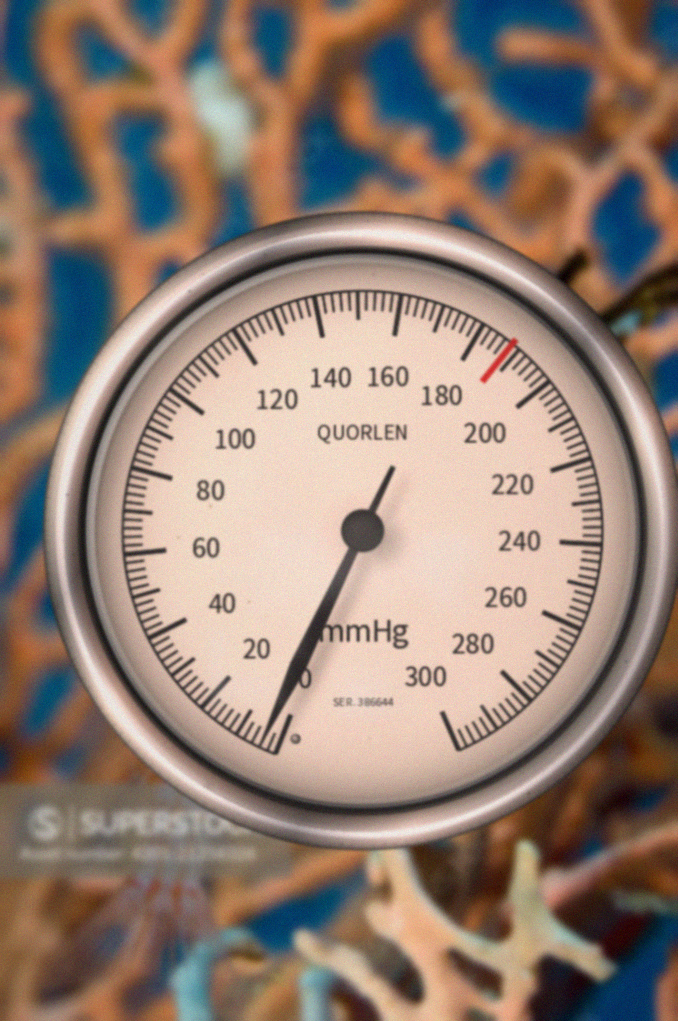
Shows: 4 mmHg
